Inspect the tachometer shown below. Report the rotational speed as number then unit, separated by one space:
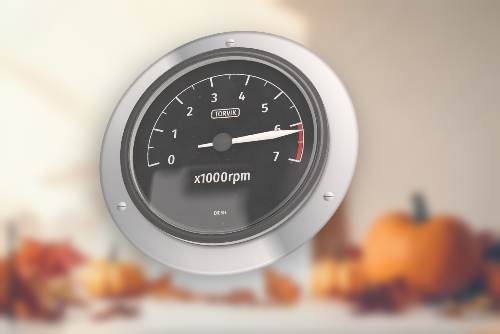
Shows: 6250 rpm
